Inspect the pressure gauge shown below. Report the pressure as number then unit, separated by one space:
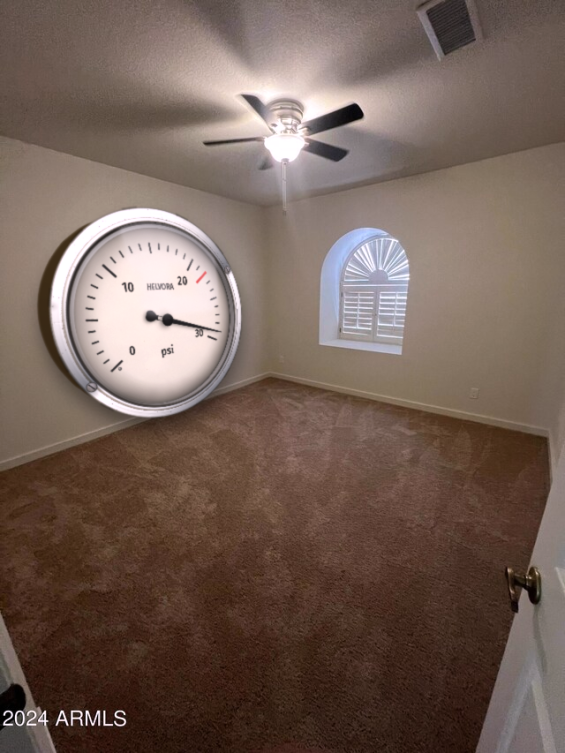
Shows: 29 psi
